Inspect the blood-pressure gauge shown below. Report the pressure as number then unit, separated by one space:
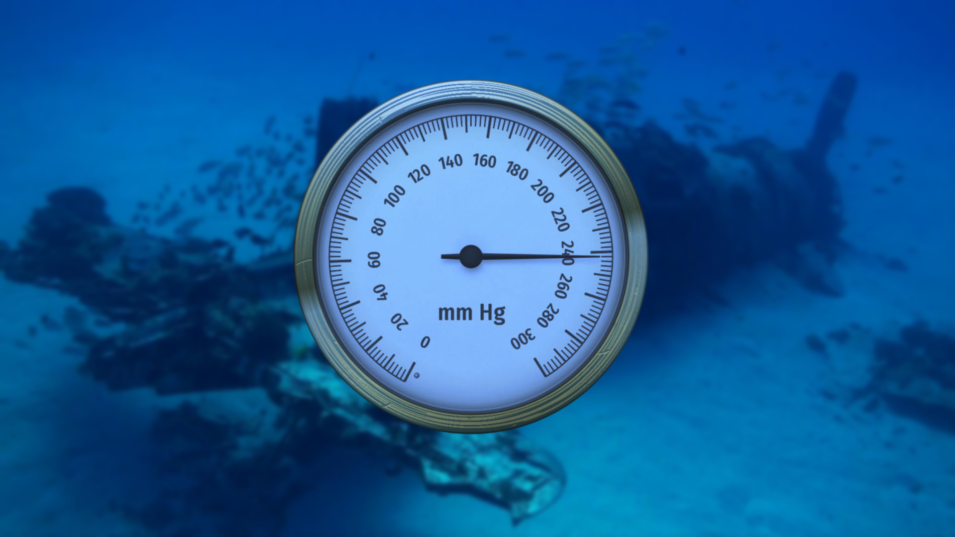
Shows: 242 mmHg
